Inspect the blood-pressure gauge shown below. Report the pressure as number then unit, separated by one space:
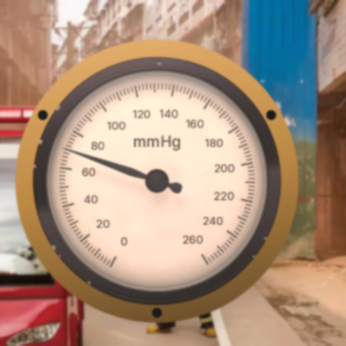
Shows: 70 mmHg
